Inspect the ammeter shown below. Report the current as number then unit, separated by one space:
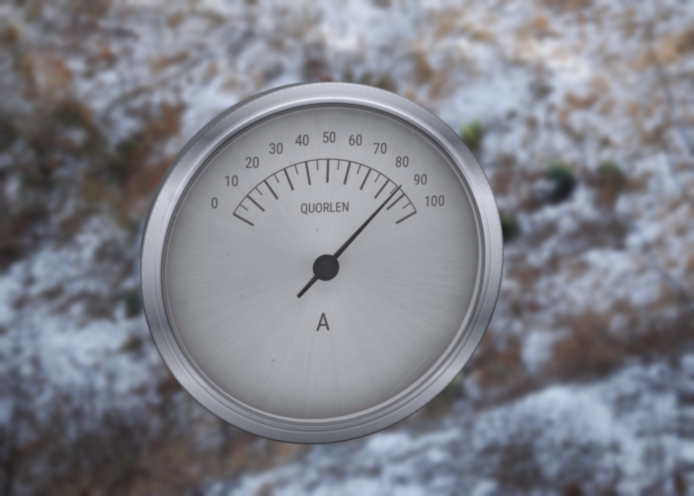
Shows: 85 A
